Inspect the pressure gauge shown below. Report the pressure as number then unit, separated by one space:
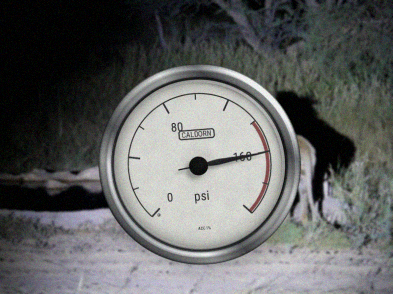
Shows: 160 psi
